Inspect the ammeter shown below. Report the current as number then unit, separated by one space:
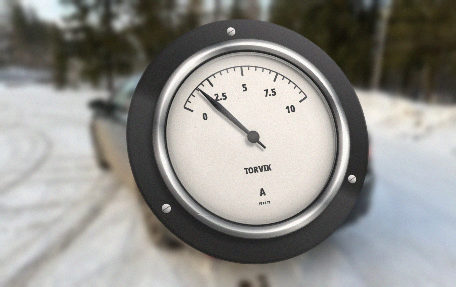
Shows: 1.5 A
